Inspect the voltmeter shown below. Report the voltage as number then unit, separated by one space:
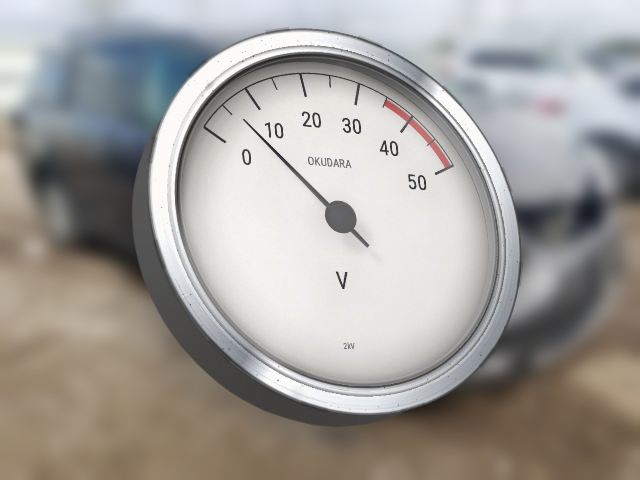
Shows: 5 V
